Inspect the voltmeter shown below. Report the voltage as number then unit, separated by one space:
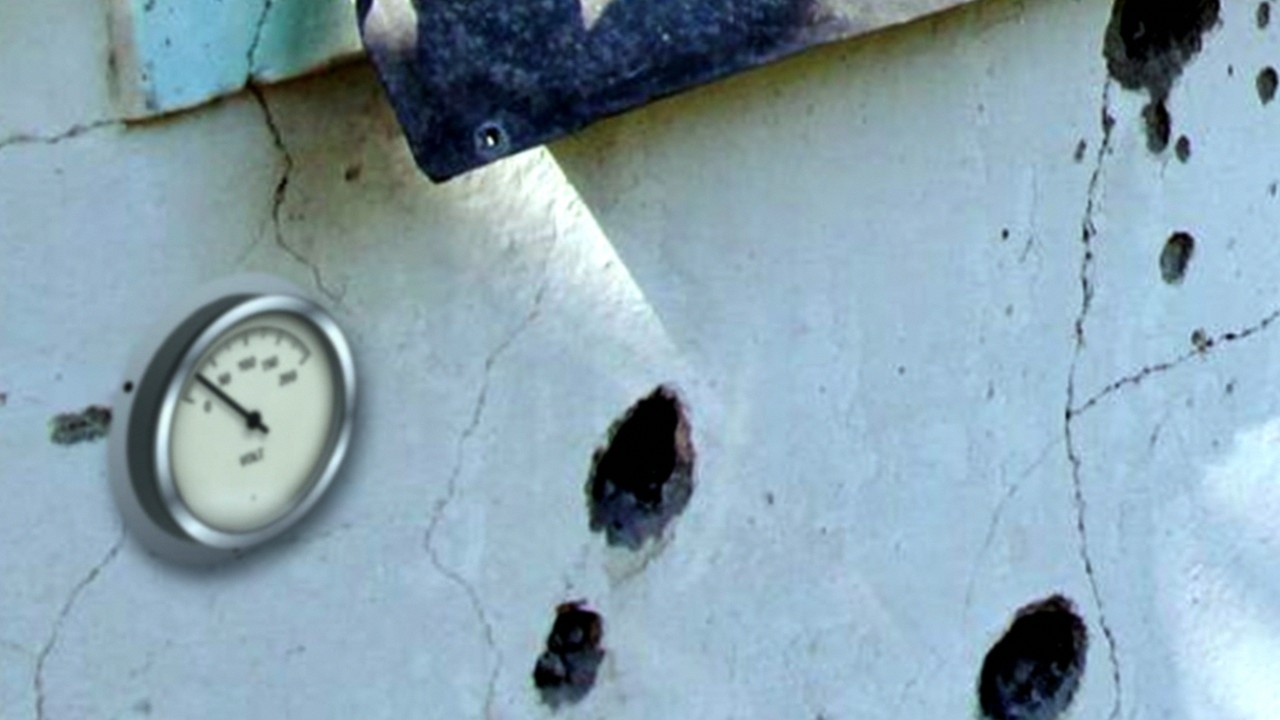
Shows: 25 V
